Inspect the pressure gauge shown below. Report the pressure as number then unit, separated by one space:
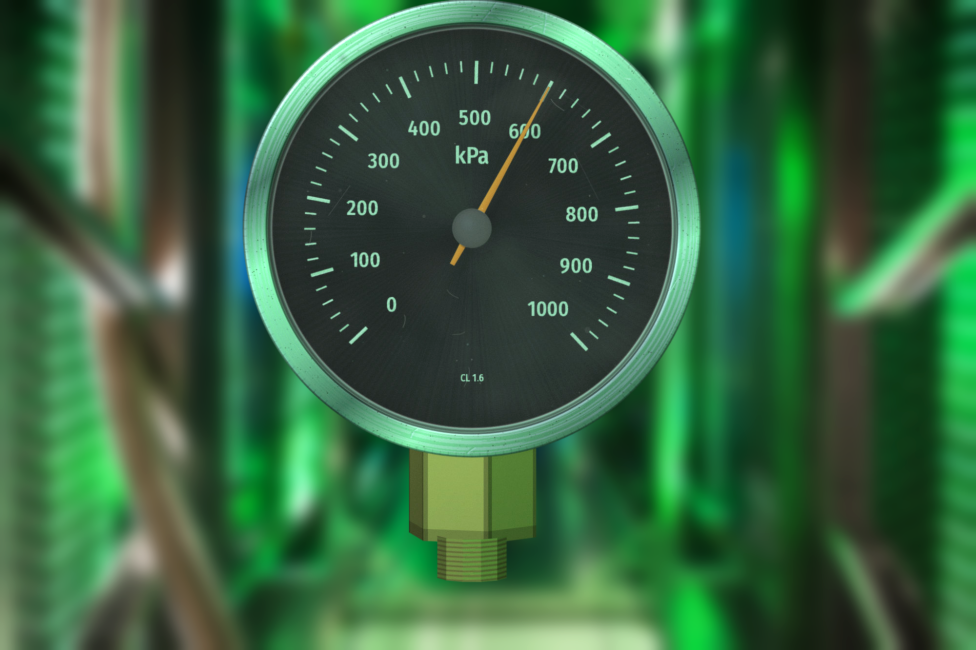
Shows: 600 kPa
